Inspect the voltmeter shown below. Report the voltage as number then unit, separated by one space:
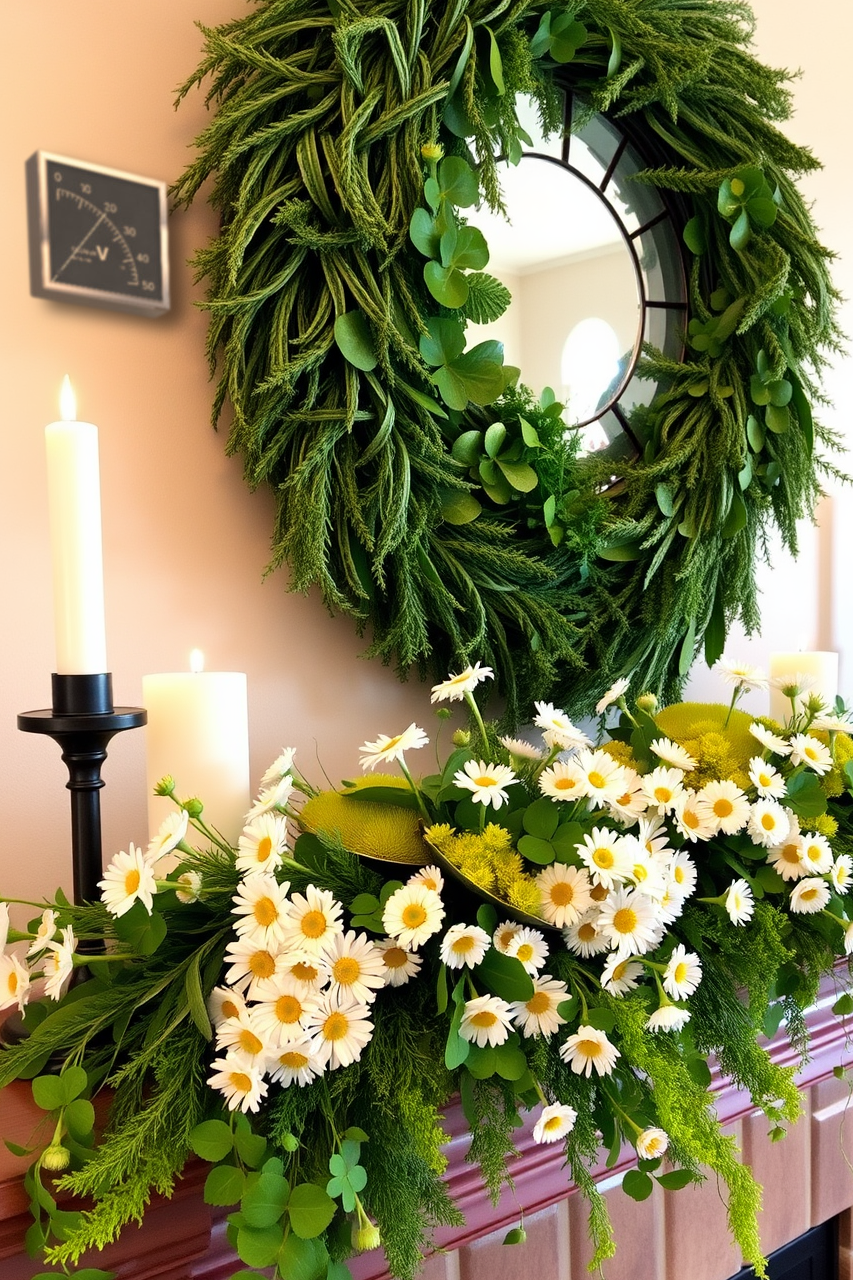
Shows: 20 V
